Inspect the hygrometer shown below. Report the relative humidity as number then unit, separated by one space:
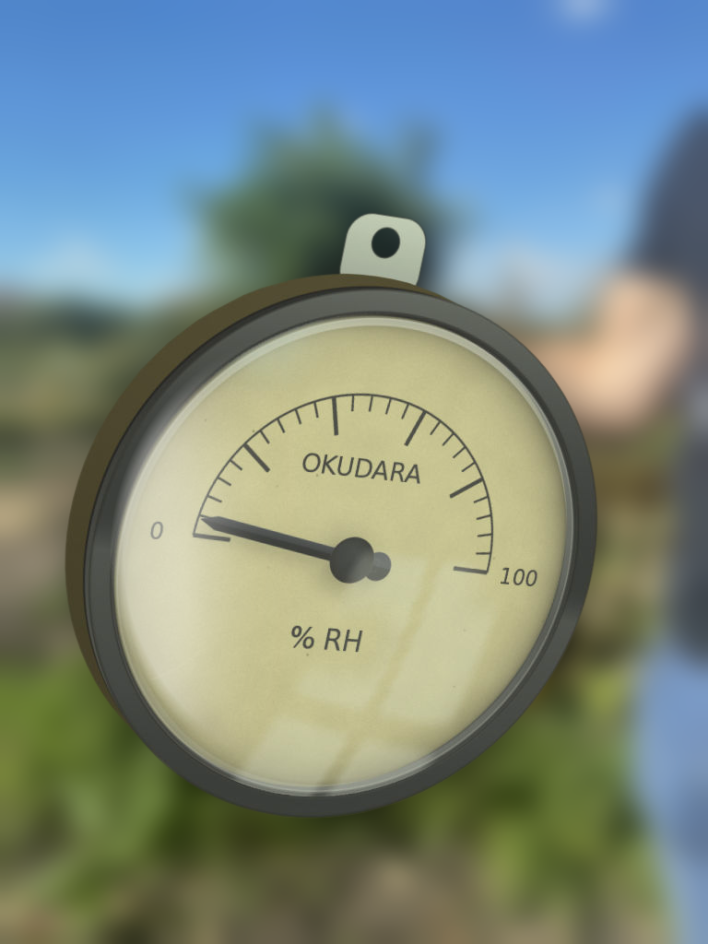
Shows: 4 %
